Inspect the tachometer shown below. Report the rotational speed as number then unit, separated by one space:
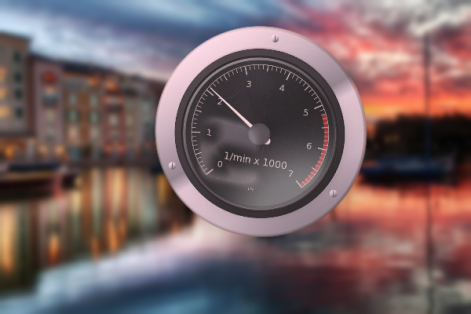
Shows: 2100 rpm
